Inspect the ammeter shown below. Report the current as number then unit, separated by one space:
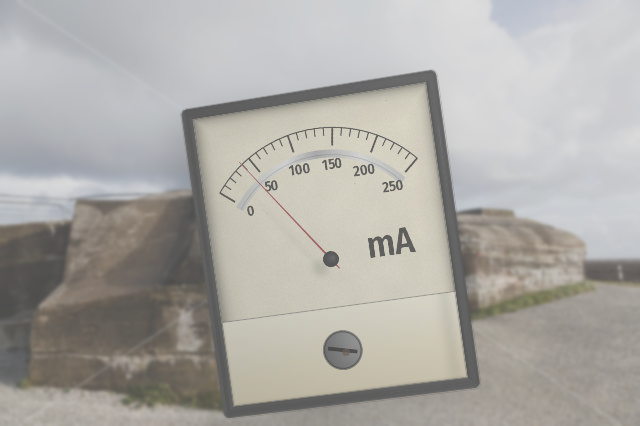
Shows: 40 mA
